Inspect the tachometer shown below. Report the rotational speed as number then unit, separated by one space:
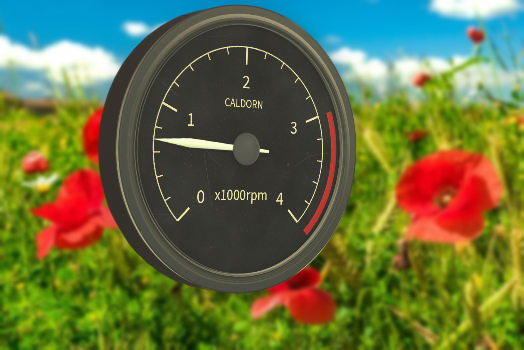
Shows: 700 rpm
